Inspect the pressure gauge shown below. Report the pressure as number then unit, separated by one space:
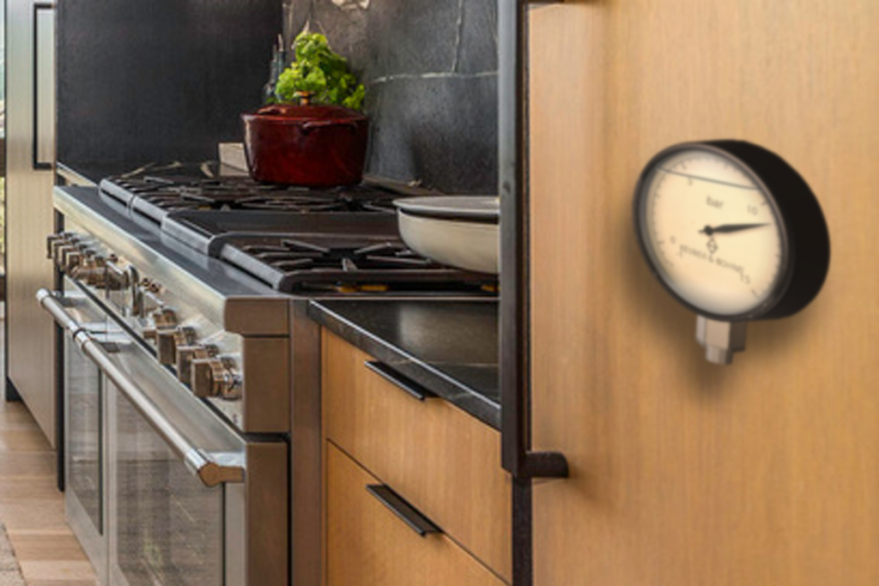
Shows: 11 bar
